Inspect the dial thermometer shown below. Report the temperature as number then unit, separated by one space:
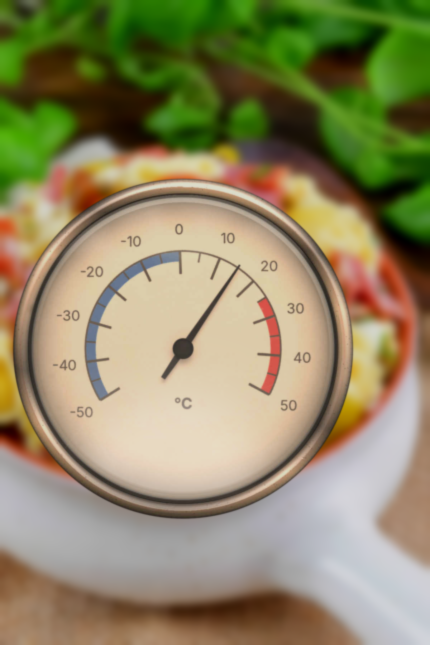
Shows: 15 °C
